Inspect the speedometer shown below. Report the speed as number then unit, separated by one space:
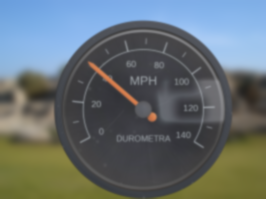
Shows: 40 mph
